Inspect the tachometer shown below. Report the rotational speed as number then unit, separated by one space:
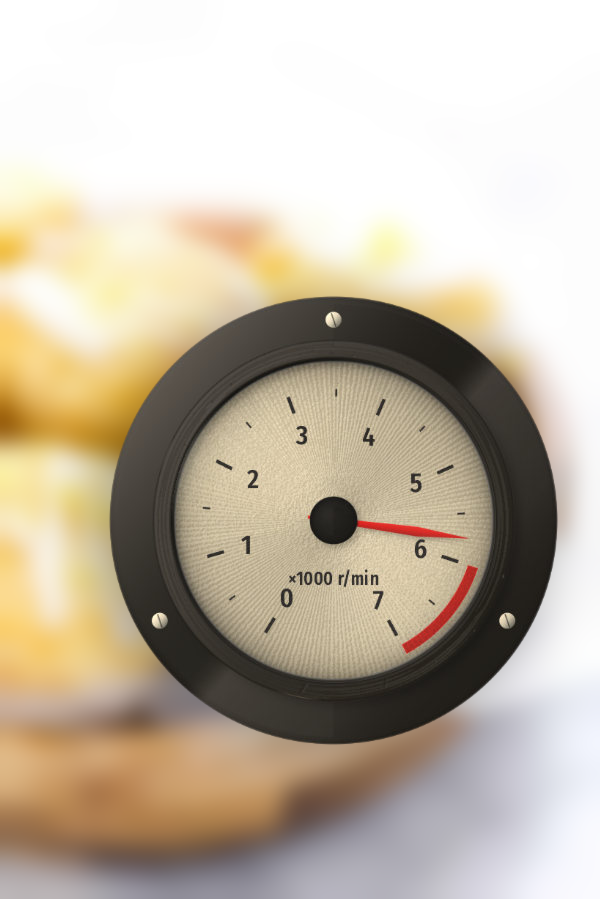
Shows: 5750 rpm
